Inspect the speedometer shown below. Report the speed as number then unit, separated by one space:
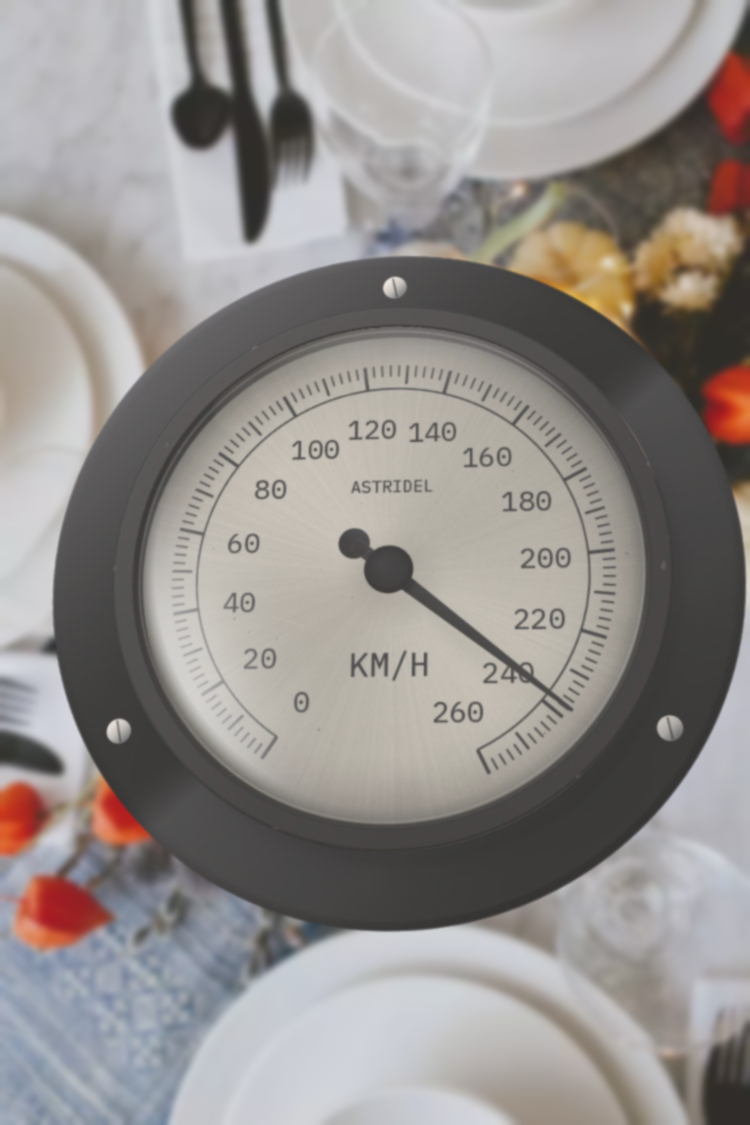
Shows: 238 km/h
